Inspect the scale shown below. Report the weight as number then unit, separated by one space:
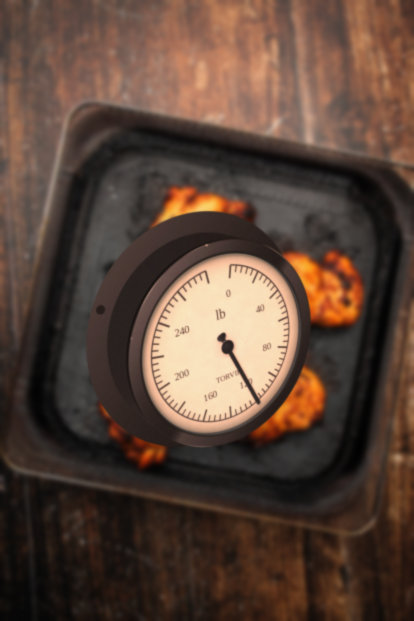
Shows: 120 lb
